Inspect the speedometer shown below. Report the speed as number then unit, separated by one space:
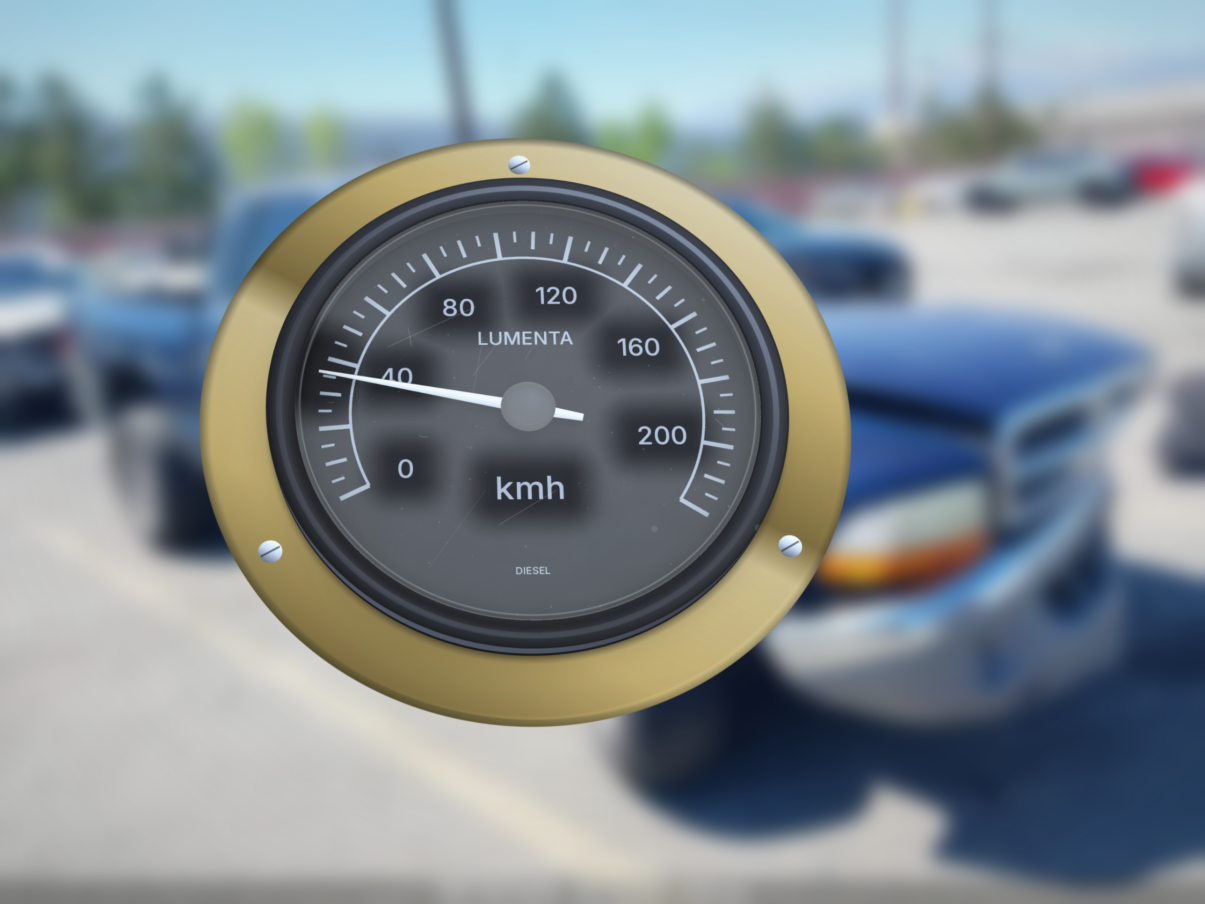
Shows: 35 km/h
